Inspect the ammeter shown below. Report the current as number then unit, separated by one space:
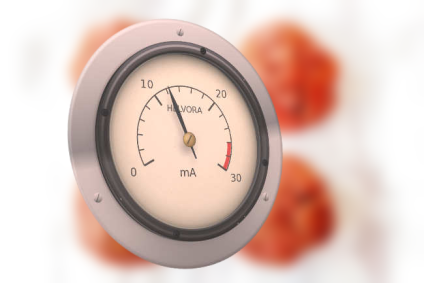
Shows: 12 mA
